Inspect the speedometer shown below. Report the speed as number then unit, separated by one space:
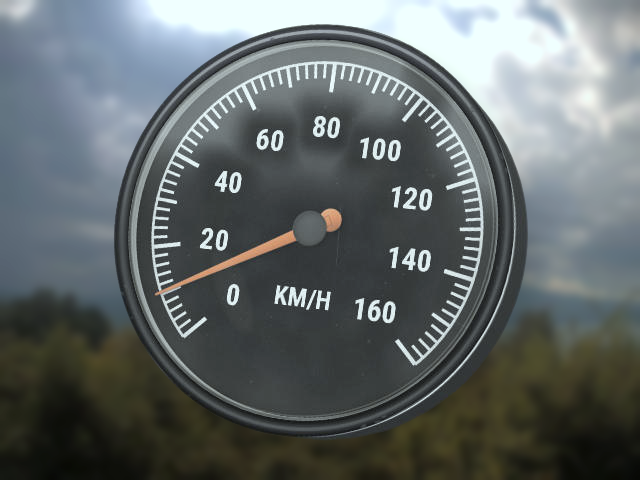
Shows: 10 km/h
